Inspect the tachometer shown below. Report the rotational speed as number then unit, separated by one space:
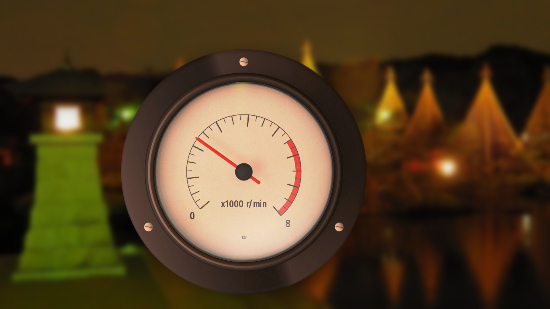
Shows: 2250 rpm
